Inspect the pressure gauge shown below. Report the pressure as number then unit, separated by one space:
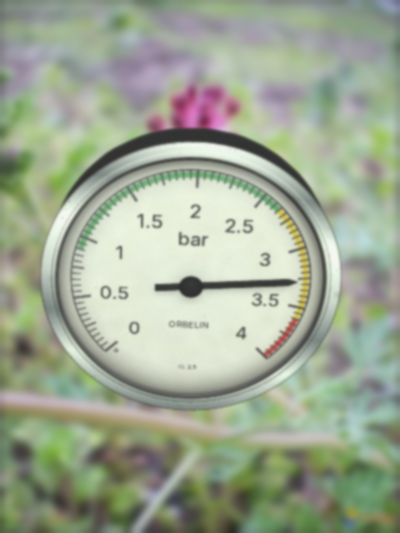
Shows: 3.25 bar
